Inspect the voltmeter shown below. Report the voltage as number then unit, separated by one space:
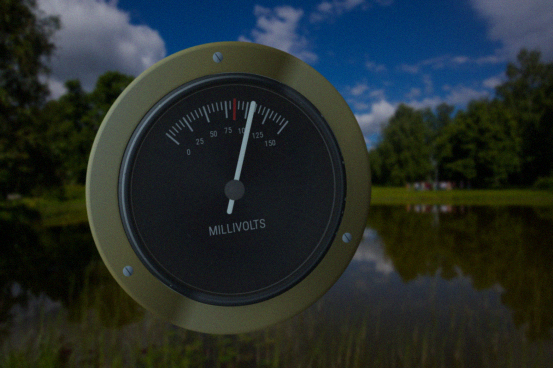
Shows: 105 mV
